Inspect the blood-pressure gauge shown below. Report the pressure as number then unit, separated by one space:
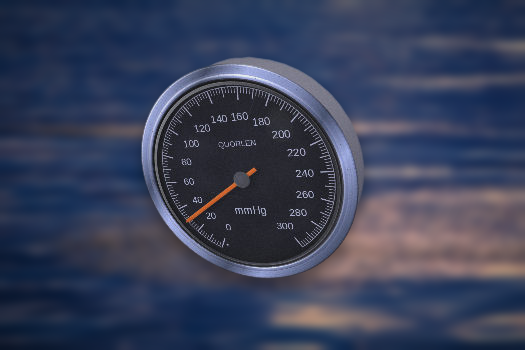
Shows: 30 mmHg
